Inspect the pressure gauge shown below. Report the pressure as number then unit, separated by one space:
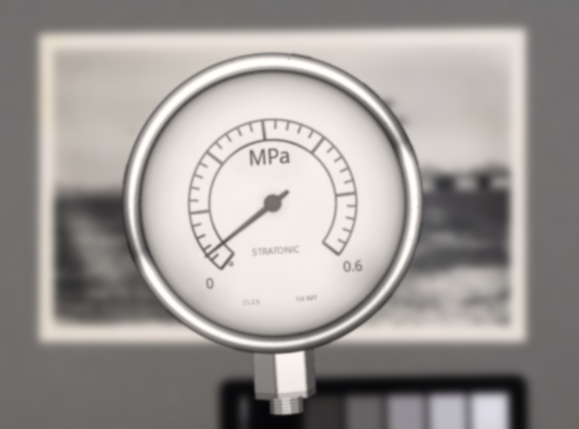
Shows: 0.03 MPa
